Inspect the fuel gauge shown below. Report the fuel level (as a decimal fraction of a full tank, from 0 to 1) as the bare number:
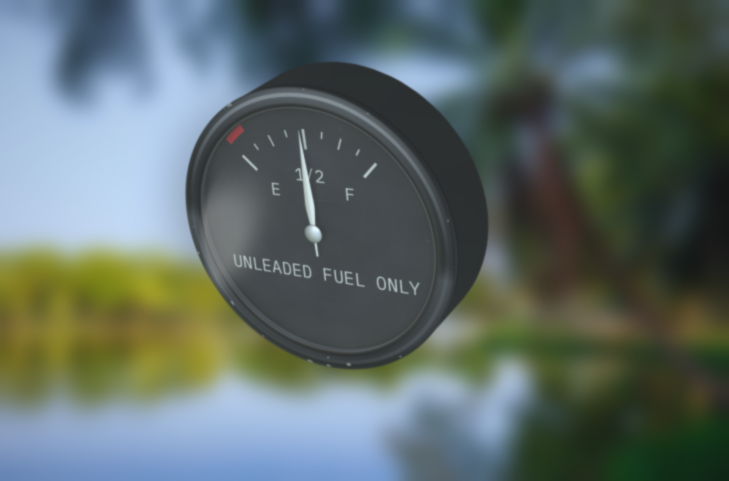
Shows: 0.5
